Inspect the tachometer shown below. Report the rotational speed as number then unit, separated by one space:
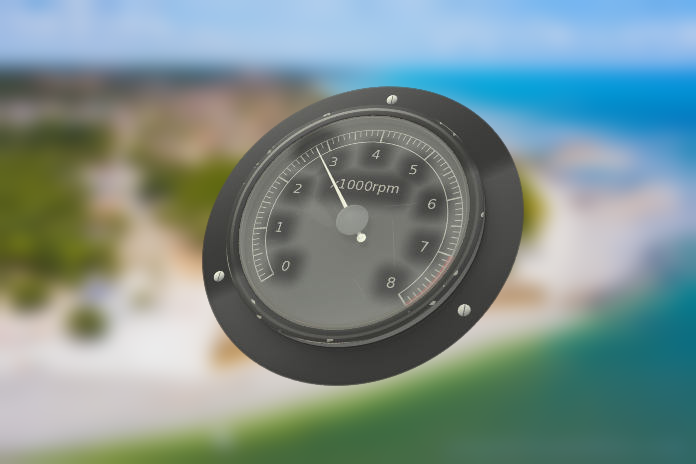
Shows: 2800 rpm
